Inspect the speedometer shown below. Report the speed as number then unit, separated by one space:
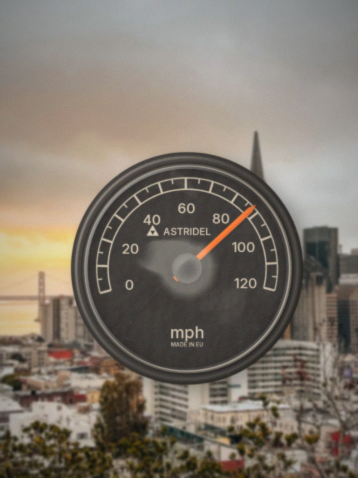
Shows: 87.5 mph
